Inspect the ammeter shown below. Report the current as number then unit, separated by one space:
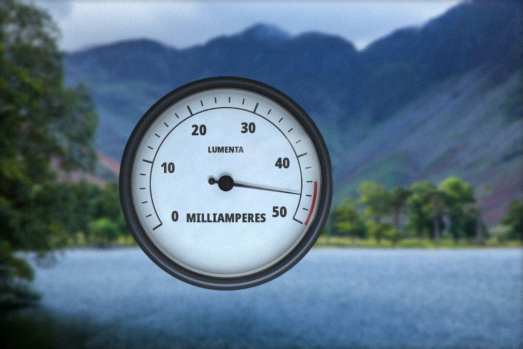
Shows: 46 mA
